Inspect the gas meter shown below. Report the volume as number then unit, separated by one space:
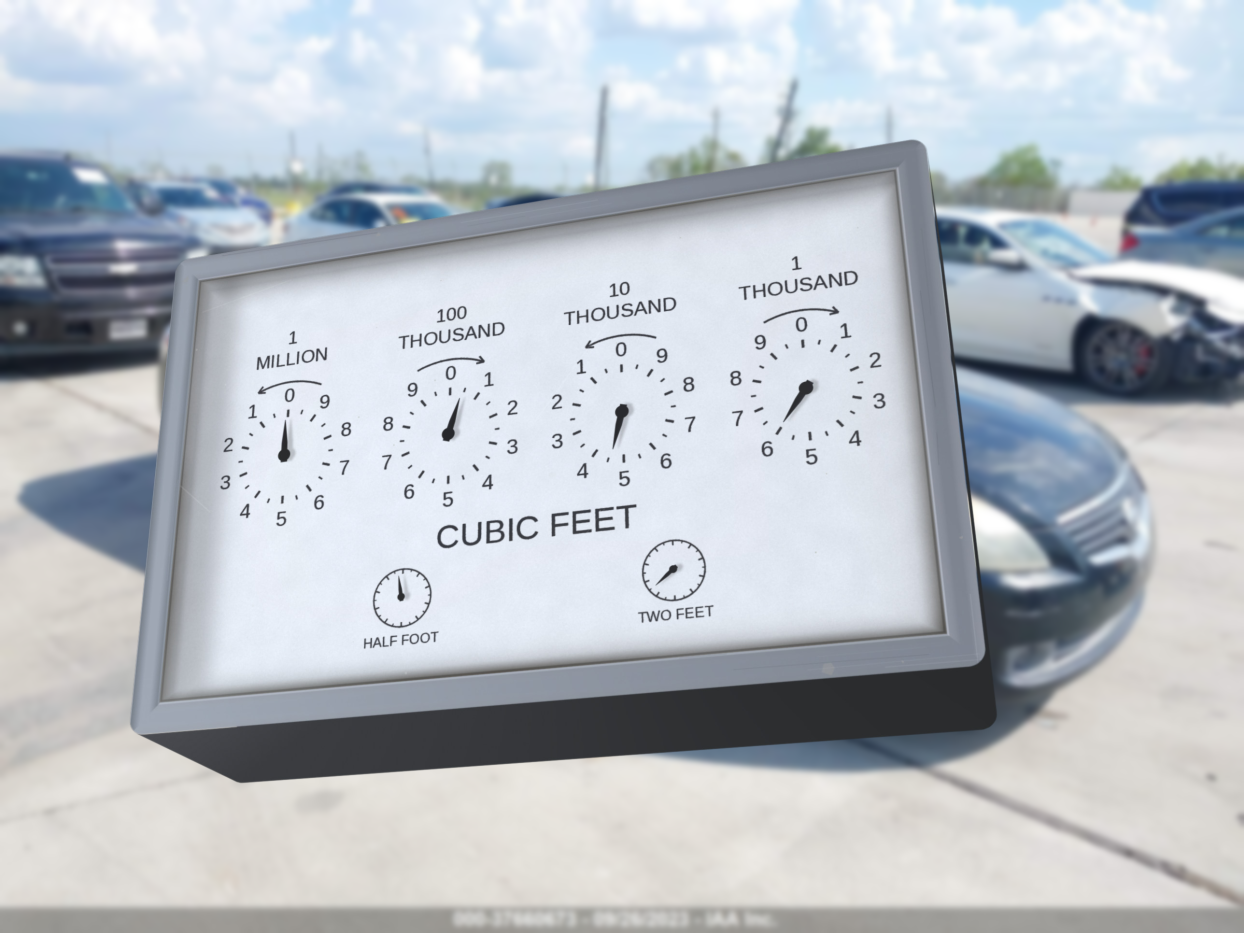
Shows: 4600 ft³
